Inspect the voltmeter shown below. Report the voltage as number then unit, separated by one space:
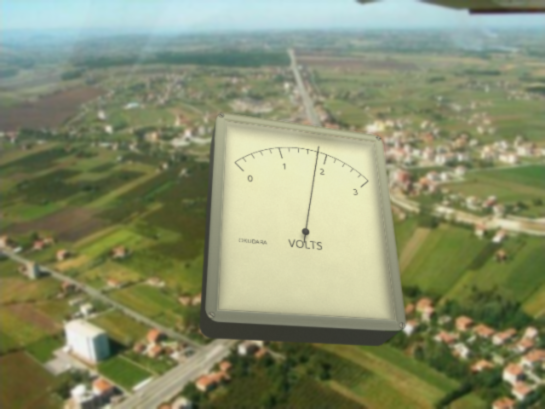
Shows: 1.8 V
